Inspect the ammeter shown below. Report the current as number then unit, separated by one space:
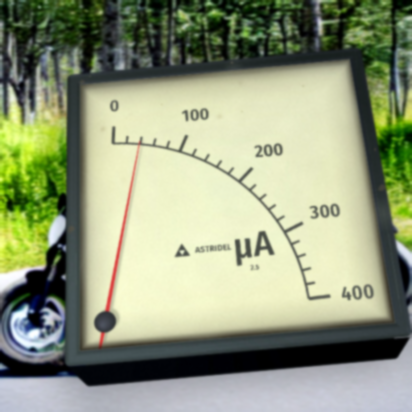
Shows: 40 µA
